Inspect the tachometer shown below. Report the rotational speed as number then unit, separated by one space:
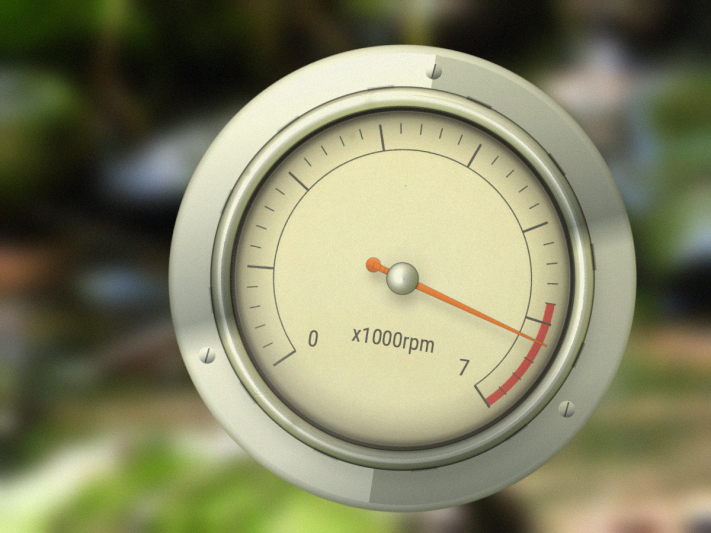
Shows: 6200 rpm
